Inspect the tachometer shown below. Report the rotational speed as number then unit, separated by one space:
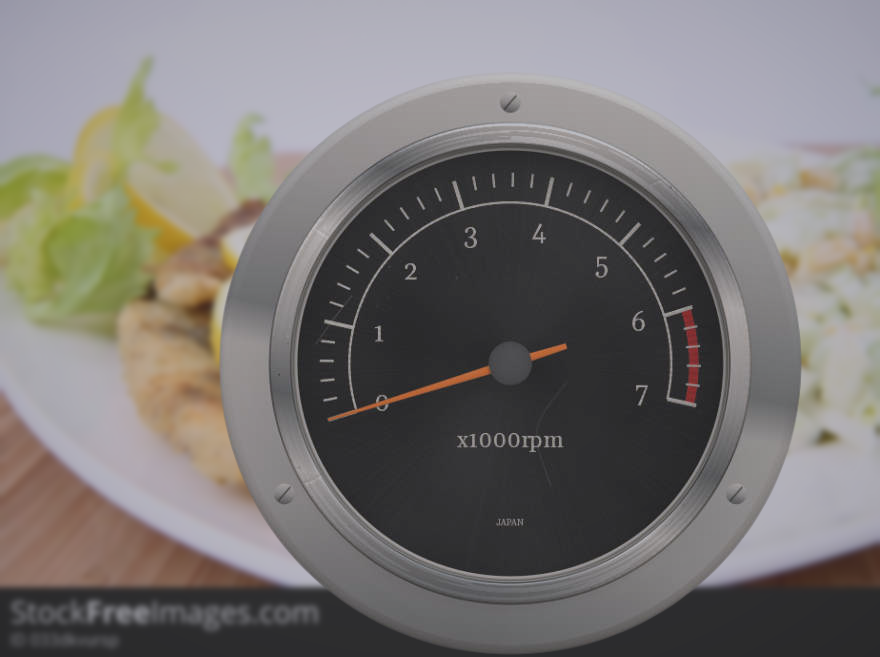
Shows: 0 rpm
